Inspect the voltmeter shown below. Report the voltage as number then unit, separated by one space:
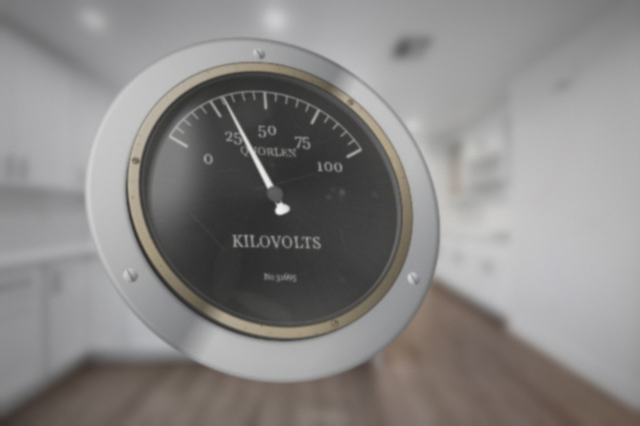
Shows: 30 kV
